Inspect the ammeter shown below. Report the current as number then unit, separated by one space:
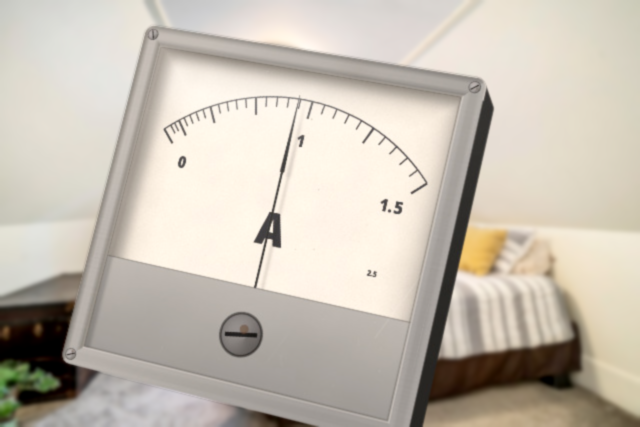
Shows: 0.95 A
